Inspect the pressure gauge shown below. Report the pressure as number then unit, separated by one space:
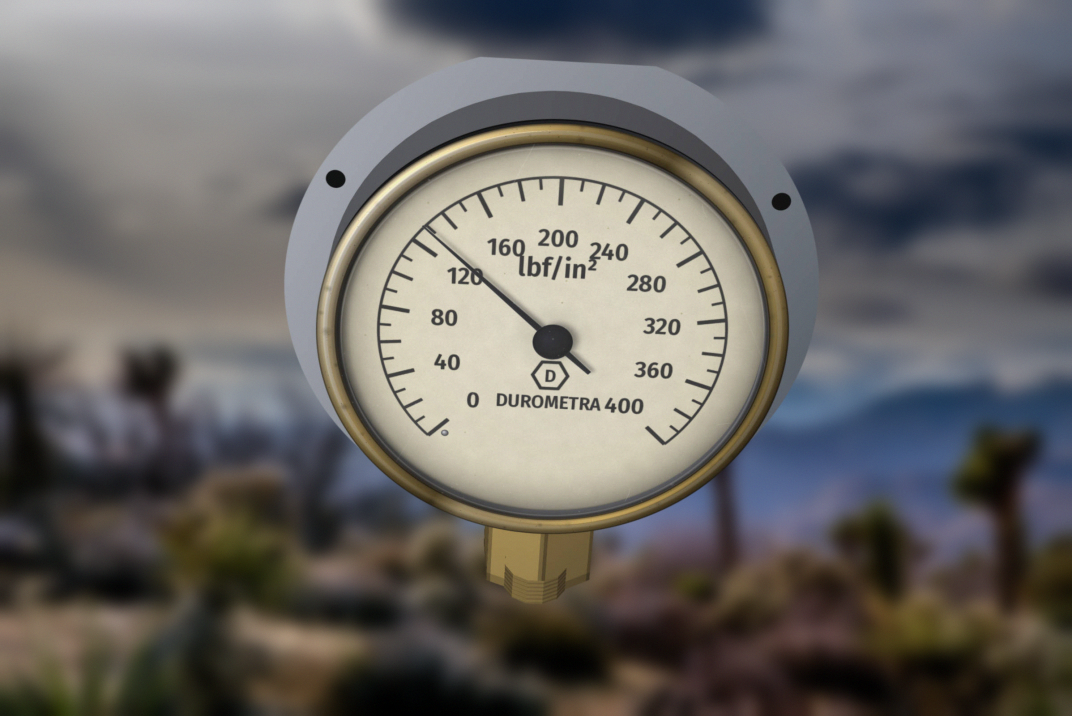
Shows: 130 psi
